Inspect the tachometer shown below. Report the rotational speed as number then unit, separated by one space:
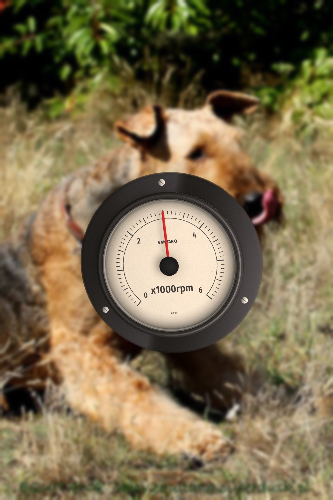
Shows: 3000 rpm
